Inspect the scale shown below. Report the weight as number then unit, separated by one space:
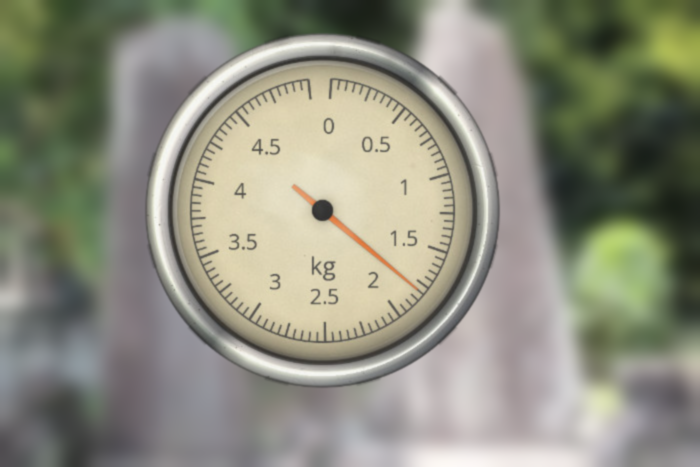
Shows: 1.8 kg
